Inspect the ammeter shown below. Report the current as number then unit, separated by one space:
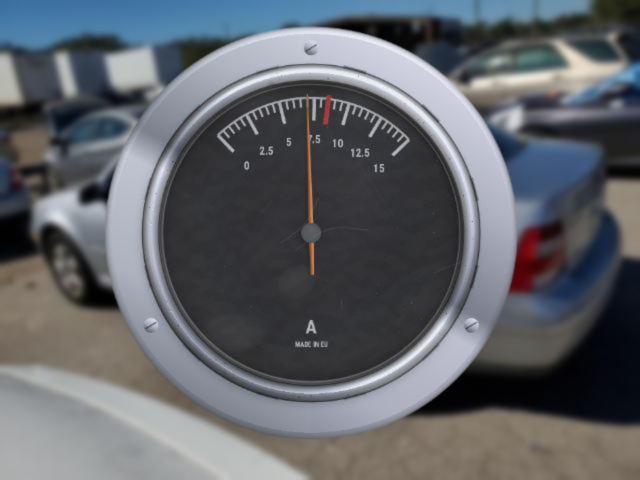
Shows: 7 A
